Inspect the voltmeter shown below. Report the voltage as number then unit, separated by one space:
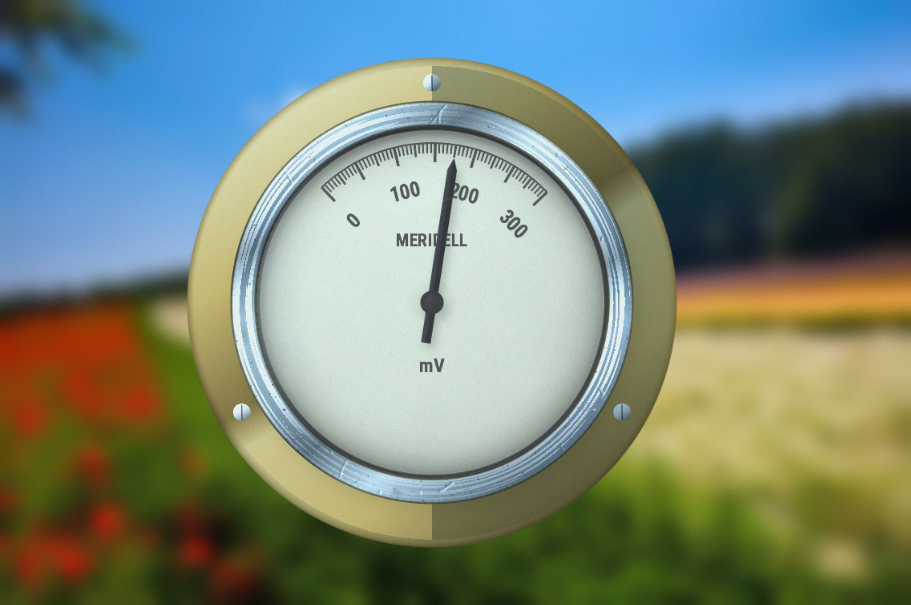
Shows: 175 mV
